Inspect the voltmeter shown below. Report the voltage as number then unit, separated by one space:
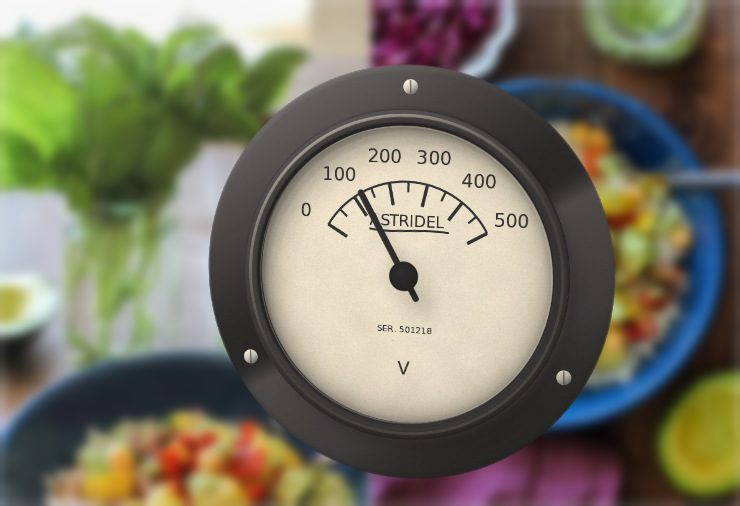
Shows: 125 V
